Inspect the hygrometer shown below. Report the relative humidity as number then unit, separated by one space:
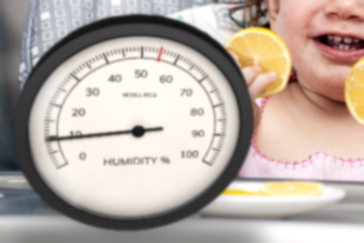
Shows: 10 %
